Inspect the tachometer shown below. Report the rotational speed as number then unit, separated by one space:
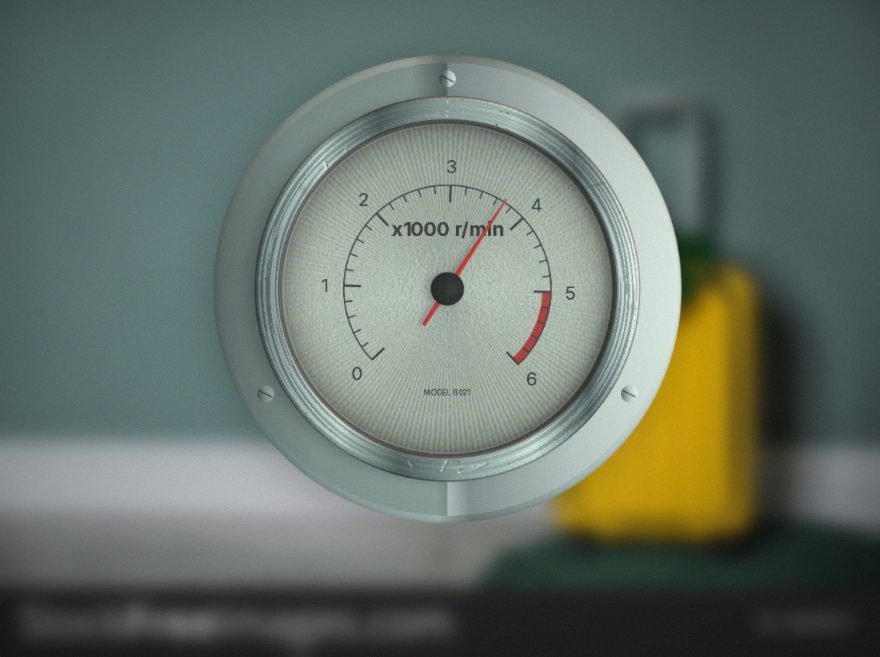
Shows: 3700 rpm
